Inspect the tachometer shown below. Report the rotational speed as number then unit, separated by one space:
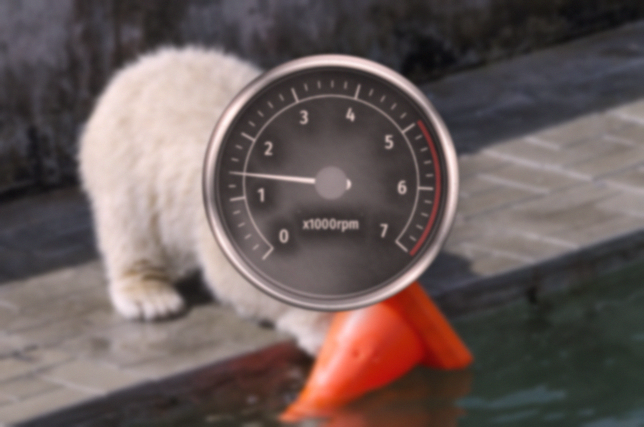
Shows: 1400 rpm
